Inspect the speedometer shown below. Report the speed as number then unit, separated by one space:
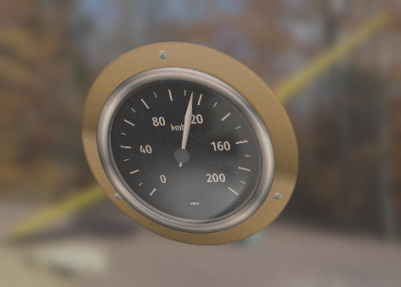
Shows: 115 km/h
